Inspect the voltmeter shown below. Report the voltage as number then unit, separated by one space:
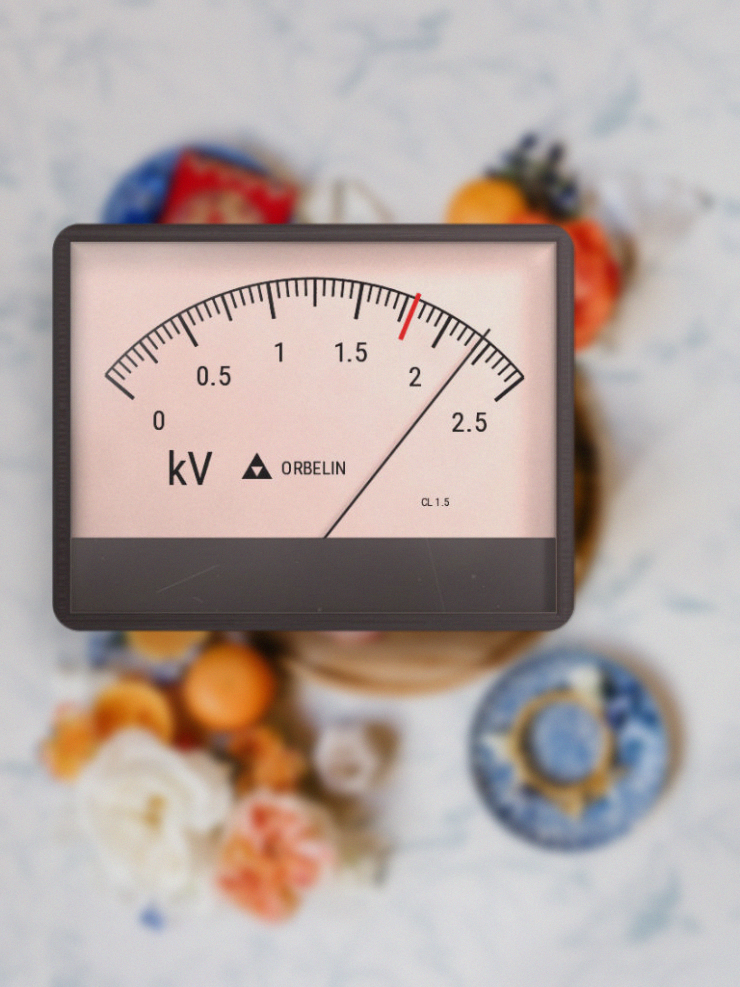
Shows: 2.2 kV
